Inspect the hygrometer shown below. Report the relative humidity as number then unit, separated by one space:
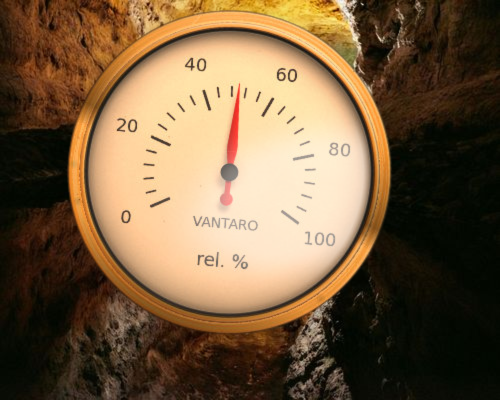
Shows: 50 %
